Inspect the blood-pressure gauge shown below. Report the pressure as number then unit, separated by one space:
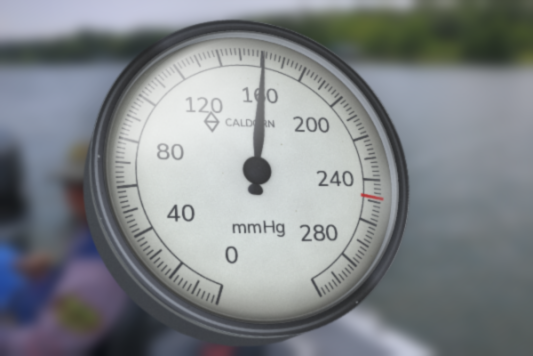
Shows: 160 mmHg
